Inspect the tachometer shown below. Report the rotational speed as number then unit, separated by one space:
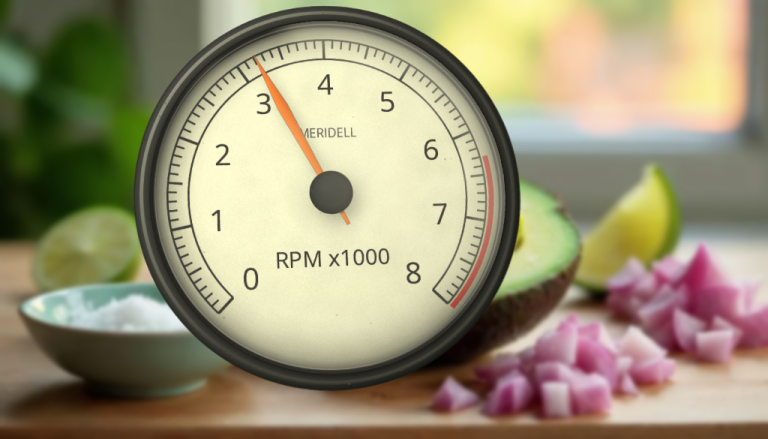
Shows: 3200 rpm
